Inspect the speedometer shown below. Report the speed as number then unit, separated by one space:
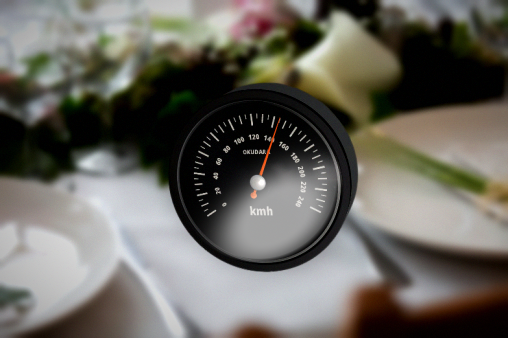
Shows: 145 km/h
